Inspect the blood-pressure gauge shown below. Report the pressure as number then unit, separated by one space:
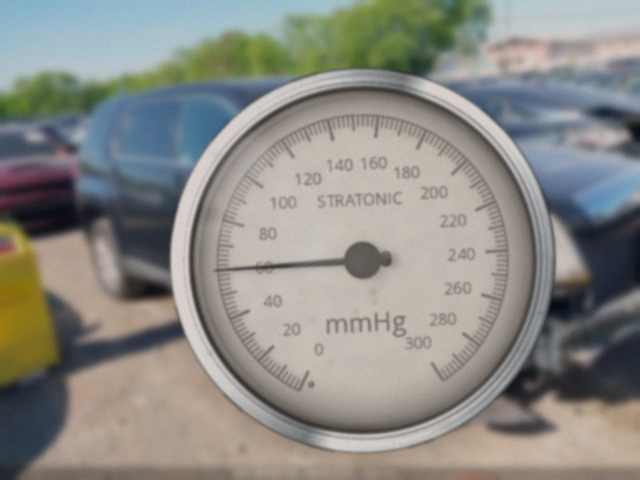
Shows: 60 mmHg
